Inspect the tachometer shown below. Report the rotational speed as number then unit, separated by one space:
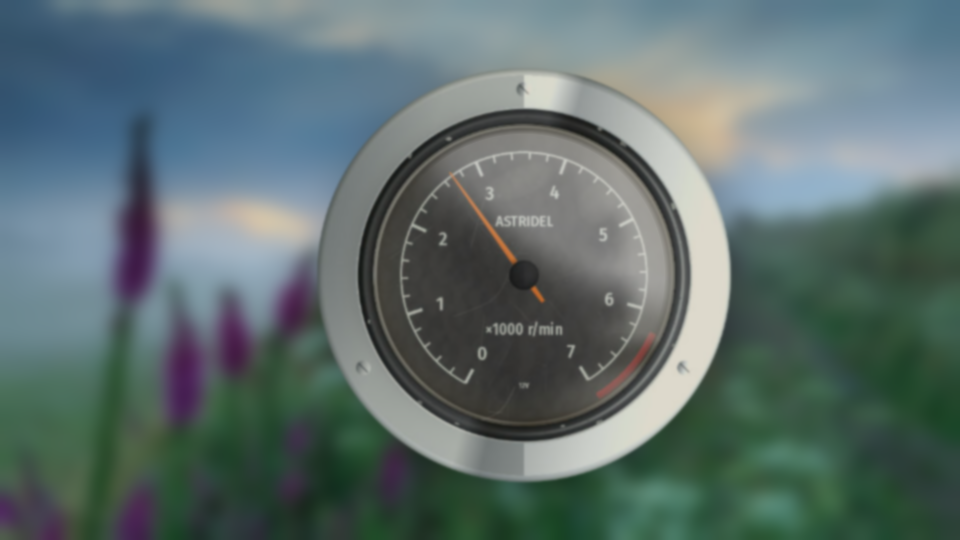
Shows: 2700 rpm
